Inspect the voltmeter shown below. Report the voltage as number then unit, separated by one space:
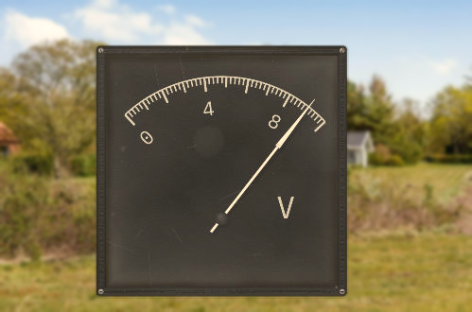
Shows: 9 V
